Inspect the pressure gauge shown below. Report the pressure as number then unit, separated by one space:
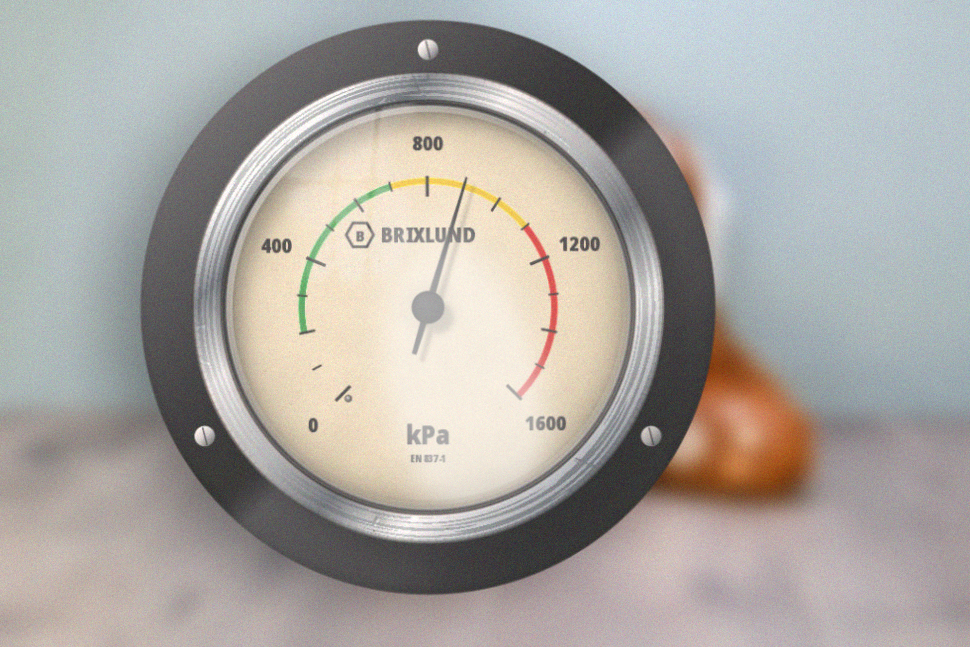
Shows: 900 kPa
